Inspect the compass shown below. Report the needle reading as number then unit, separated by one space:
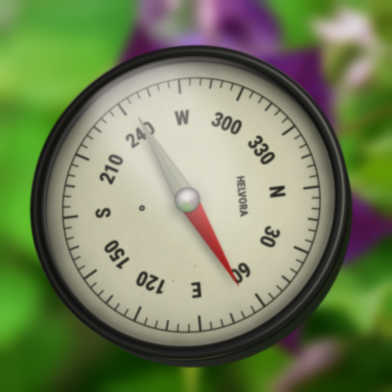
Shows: 65 °
